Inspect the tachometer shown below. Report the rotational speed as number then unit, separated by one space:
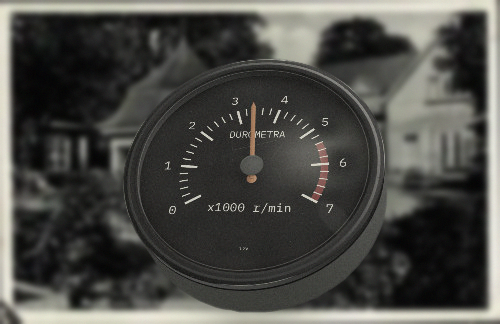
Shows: 3400 rpm
